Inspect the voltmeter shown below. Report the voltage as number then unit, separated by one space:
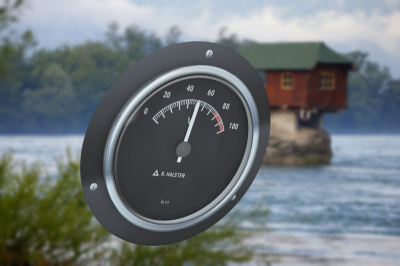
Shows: 50 V
